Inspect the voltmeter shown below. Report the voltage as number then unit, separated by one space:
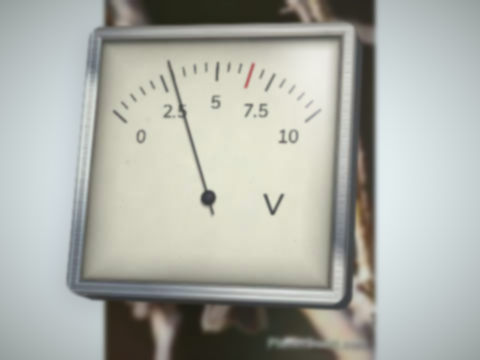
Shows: 3 V
